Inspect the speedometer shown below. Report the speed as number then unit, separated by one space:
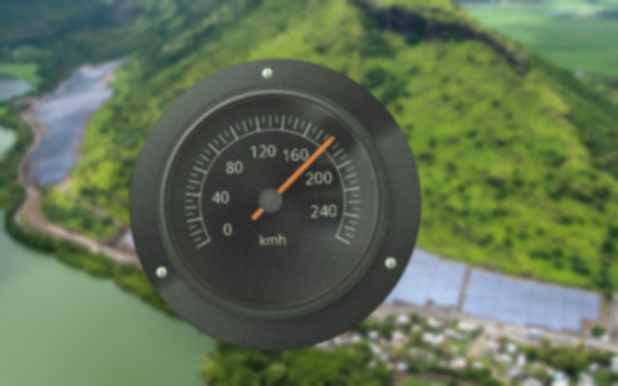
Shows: 180 km/h
